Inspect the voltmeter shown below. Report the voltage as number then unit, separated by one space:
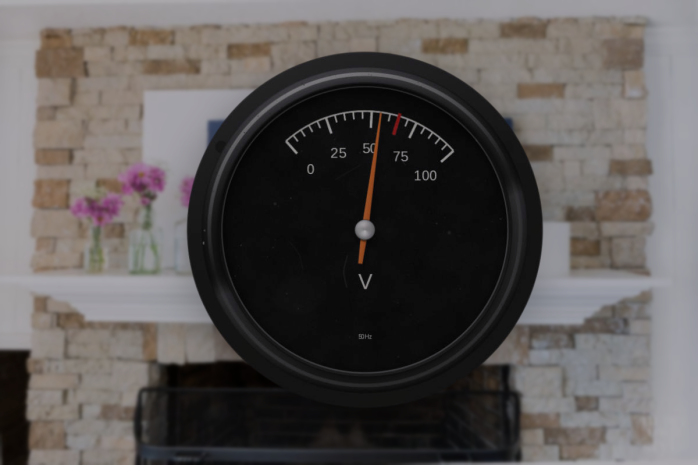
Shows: 55 V
